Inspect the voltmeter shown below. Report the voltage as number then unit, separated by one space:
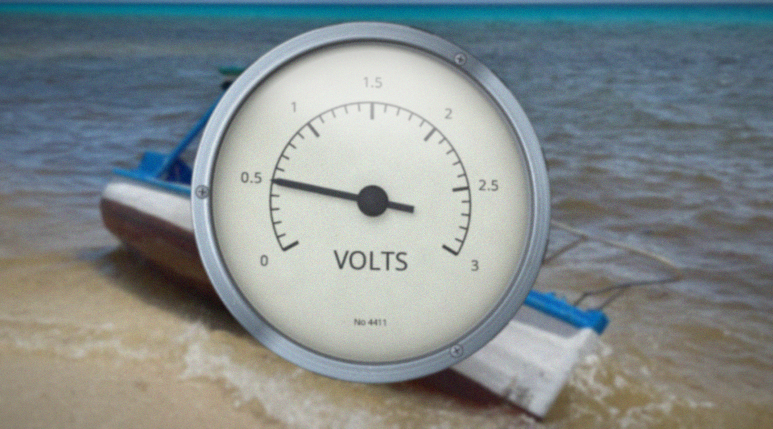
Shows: 0.5 V
